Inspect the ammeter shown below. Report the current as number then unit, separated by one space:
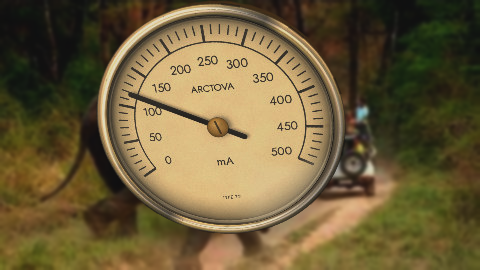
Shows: 120 mA
